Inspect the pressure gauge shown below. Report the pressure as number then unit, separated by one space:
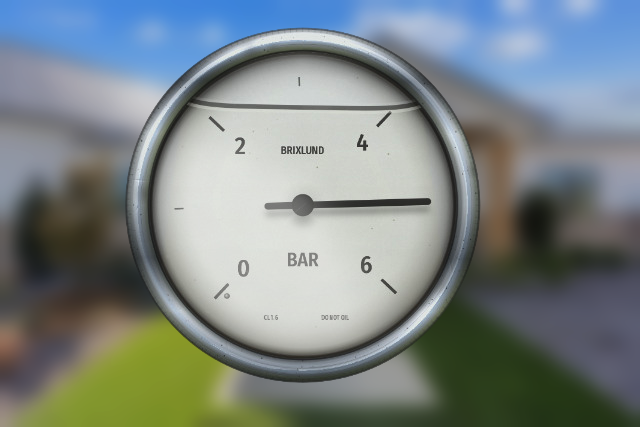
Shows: 5 bar
